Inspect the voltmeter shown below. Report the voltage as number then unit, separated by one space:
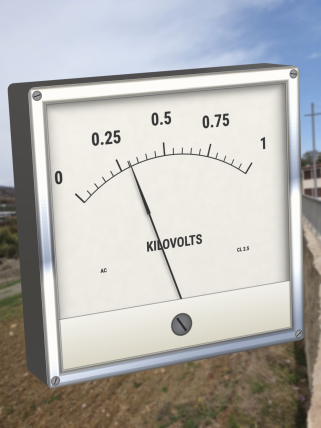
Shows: 0.3 kV
